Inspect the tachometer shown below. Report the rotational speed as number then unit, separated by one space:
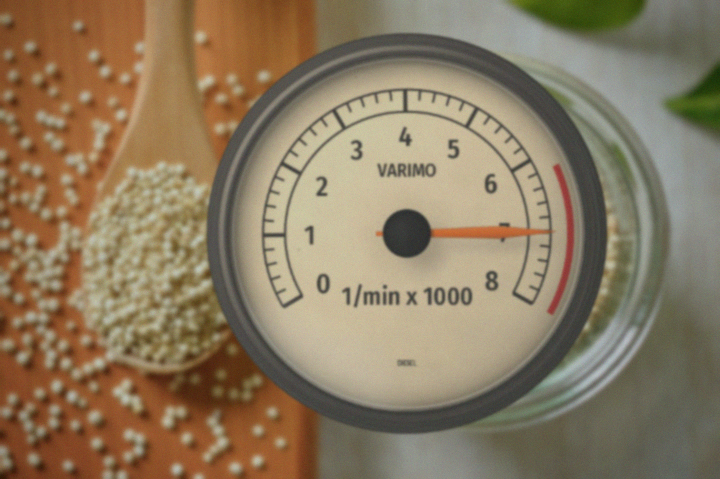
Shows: 7000 rpm
